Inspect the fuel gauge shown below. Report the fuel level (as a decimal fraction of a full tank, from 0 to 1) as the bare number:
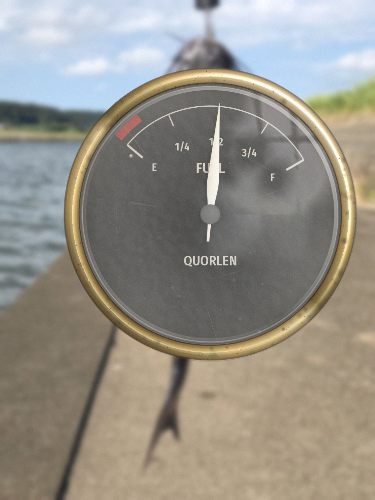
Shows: 0.5
